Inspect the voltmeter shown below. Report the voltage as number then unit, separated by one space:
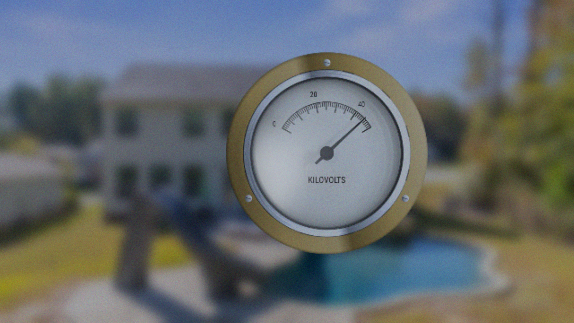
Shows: 45 kV
